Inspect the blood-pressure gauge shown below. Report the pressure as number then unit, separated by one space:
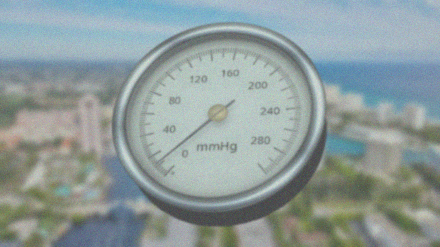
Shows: 10 mmHg
